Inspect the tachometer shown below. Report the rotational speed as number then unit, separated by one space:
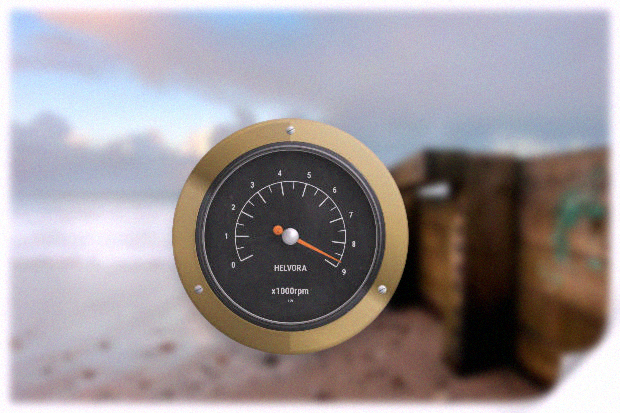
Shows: 8750 rpm
